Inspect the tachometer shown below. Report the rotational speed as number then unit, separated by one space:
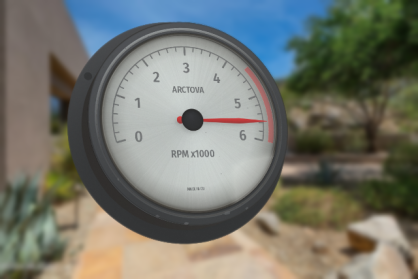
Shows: 5600 rpm
